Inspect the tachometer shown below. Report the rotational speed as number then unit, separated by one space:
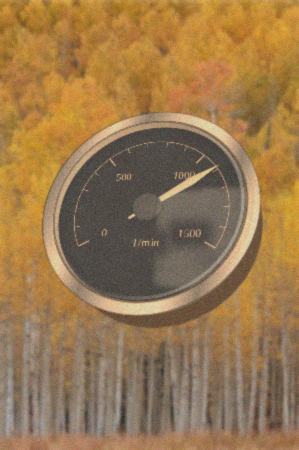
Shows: 1100 rpm
